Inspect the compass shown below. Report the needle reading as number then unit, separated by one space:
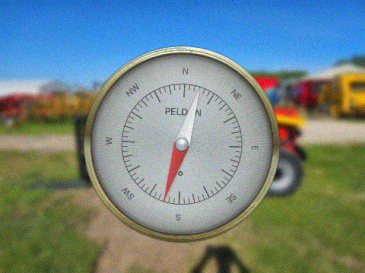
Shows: 195 °
